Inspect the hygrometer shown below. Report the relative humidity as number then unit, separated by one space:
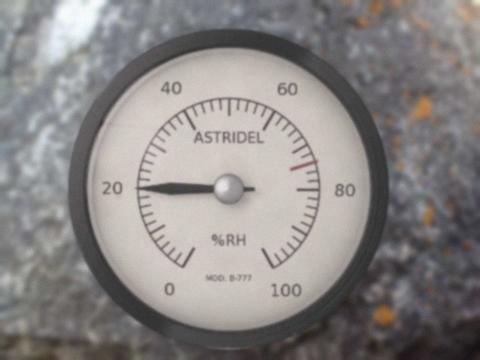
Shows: 20 %
